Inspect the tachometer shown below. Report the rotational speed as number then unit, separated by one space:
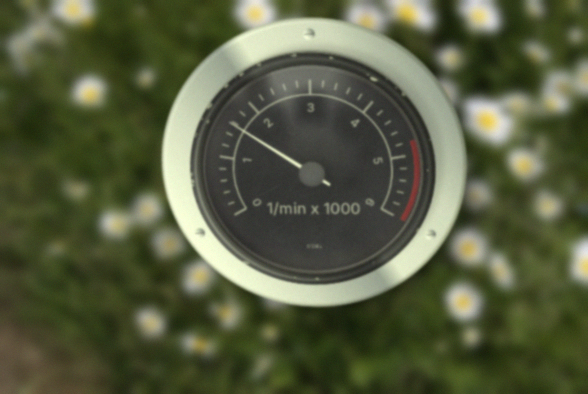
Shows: 1600 rpm
